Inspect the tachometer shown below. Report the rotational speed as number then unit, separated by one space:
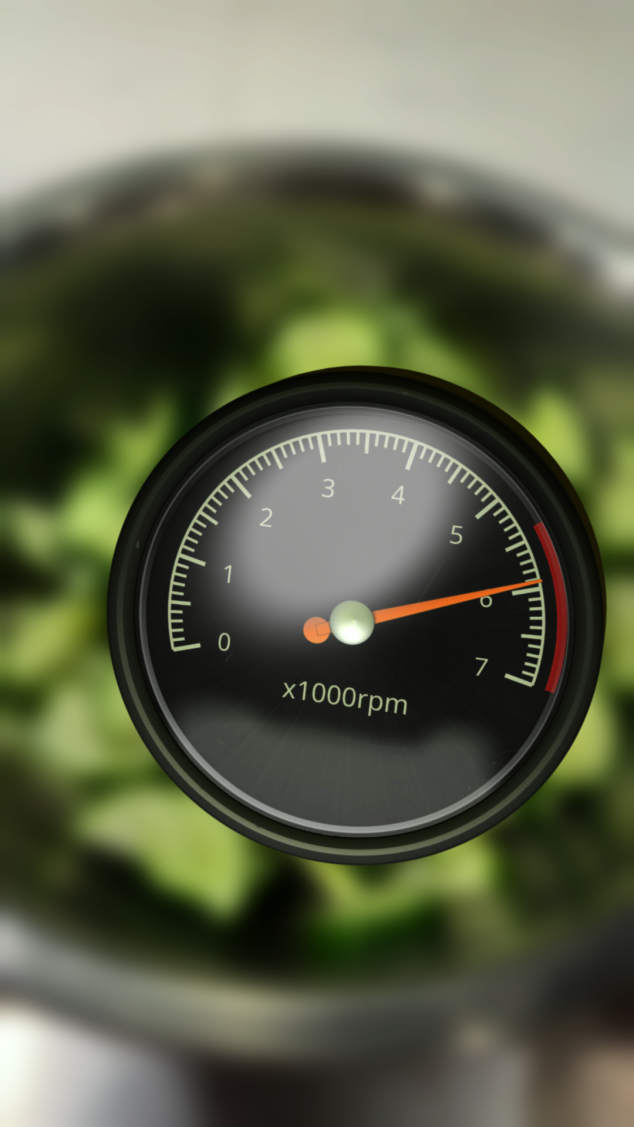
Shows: 5900 rpm
